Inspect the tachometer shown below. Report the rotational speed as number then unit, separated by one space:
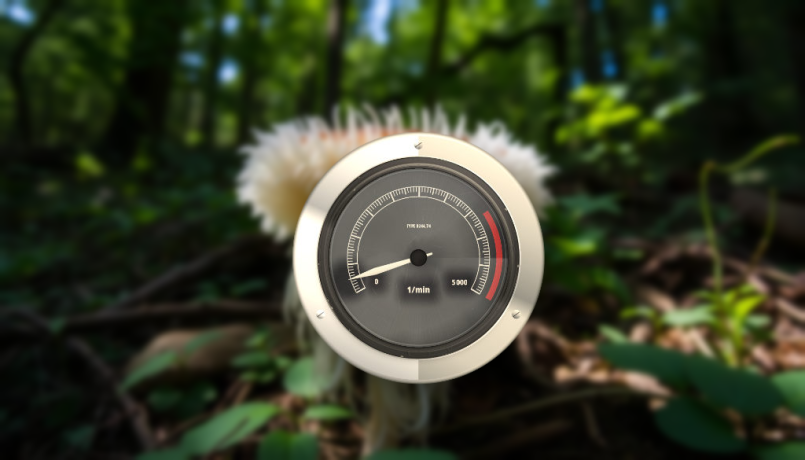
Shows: 250 rpm
